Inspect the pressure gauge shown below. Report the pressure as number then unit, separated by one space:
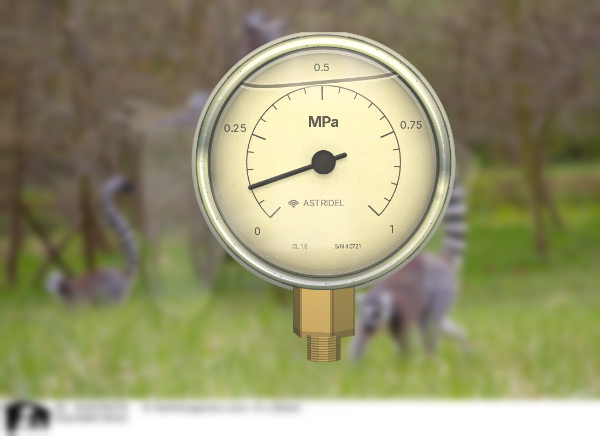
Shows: 0.1 MPa
